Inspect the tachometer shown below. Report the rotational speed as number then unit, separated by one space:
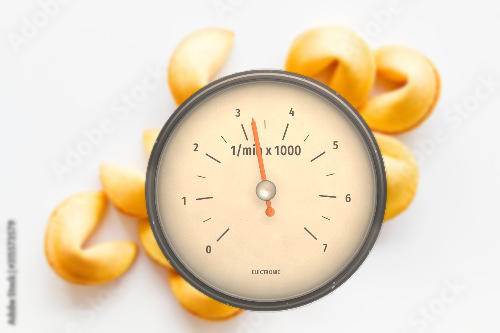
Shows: 3250 rpm
